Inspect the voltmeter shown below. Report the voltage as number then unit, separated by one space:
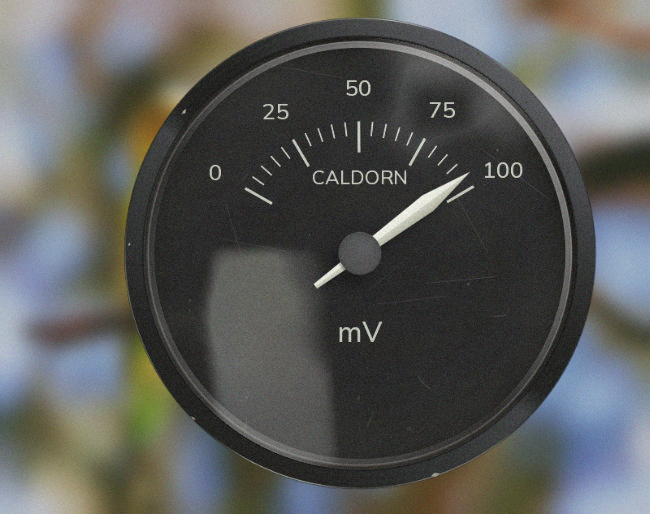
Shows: 95 mV
